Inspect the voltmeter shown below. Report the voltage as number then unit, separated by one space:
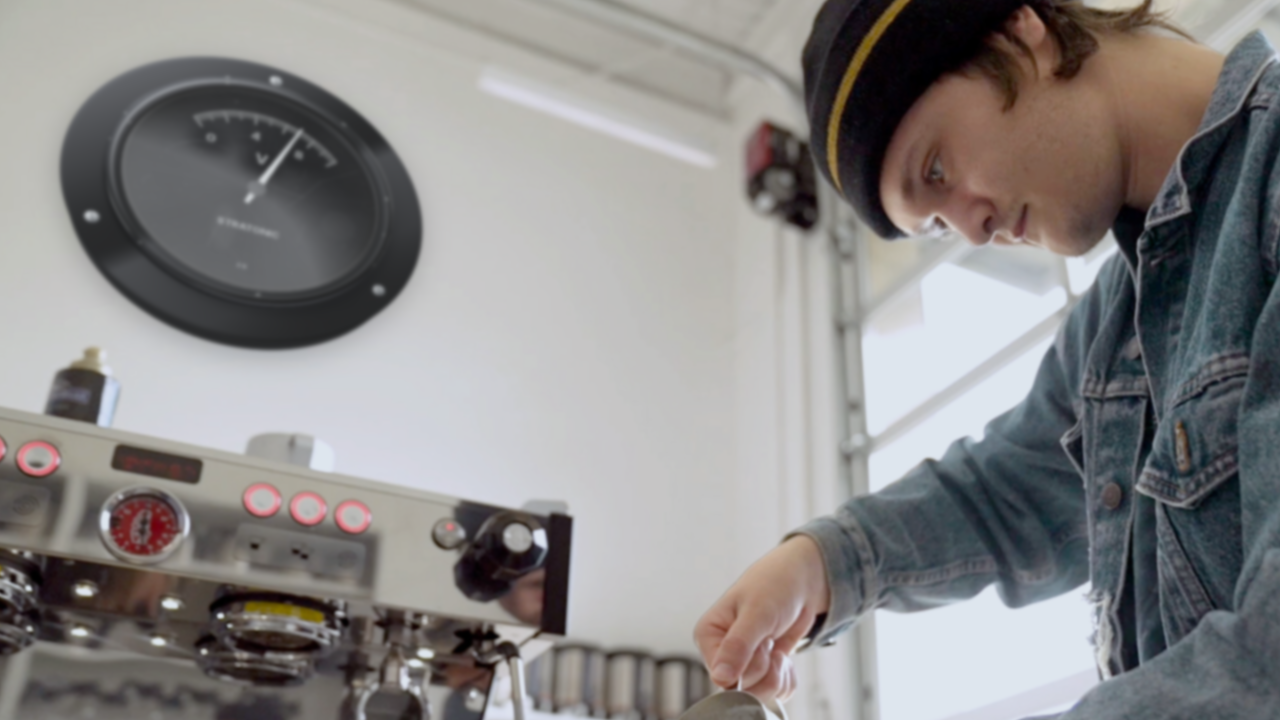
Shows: 7 V
